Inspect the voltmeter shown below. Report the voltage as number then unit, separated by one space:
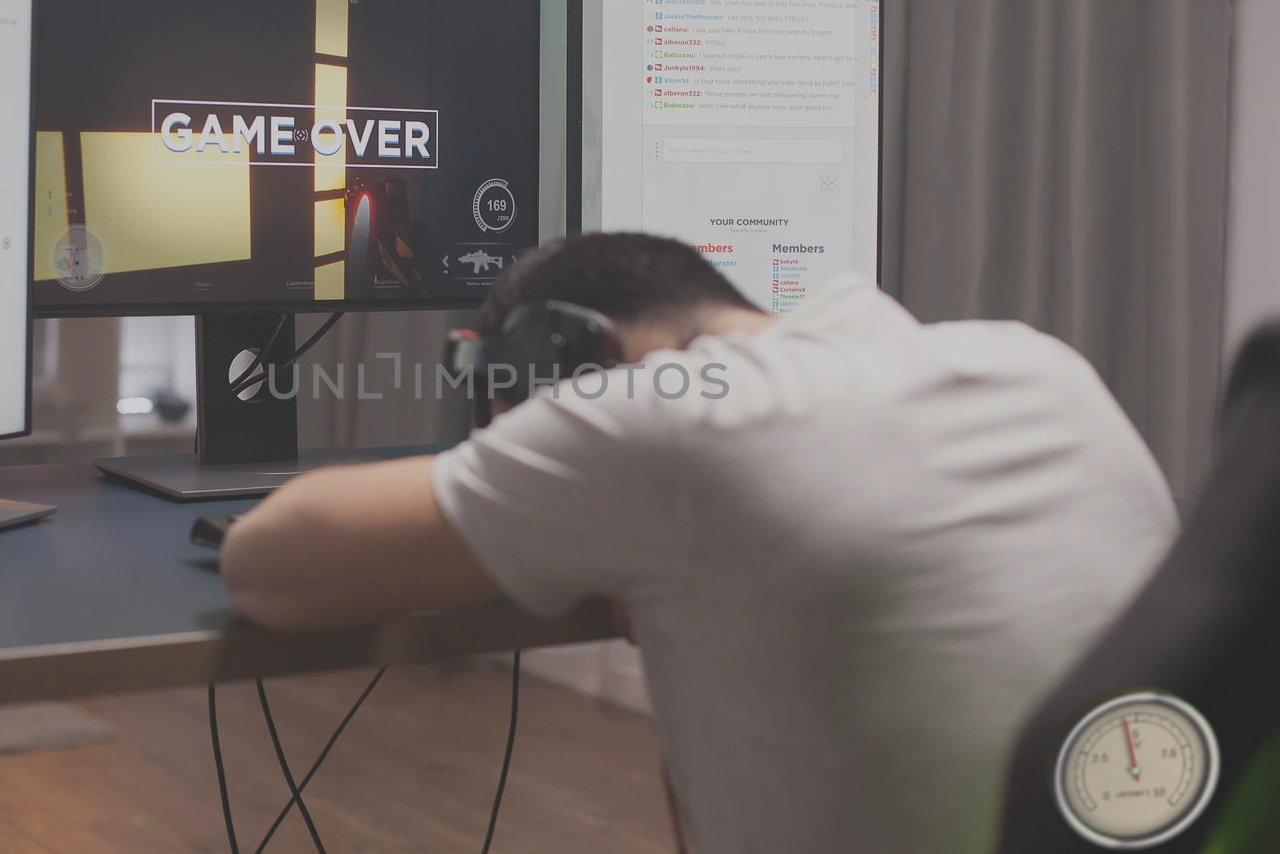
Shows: 4.5 kV
